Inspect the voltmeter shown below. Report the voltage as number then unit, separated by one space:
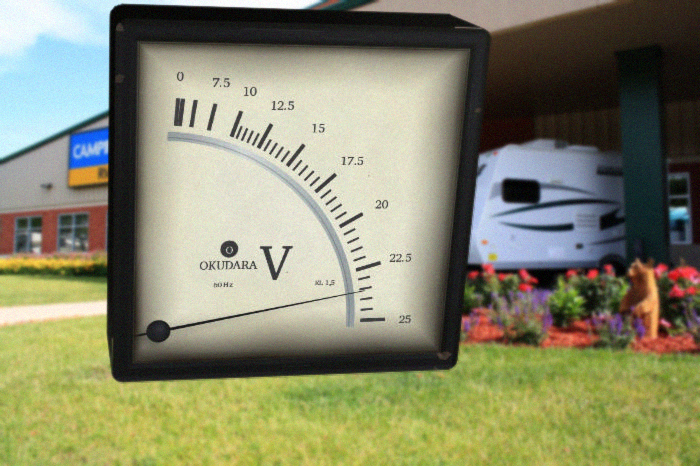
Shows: 23.5 V
